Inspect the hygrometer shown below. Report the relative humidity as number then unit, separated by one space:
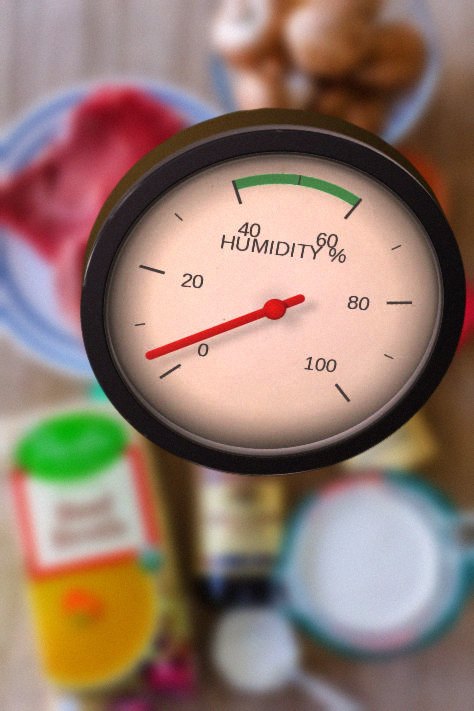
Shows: 5 %
